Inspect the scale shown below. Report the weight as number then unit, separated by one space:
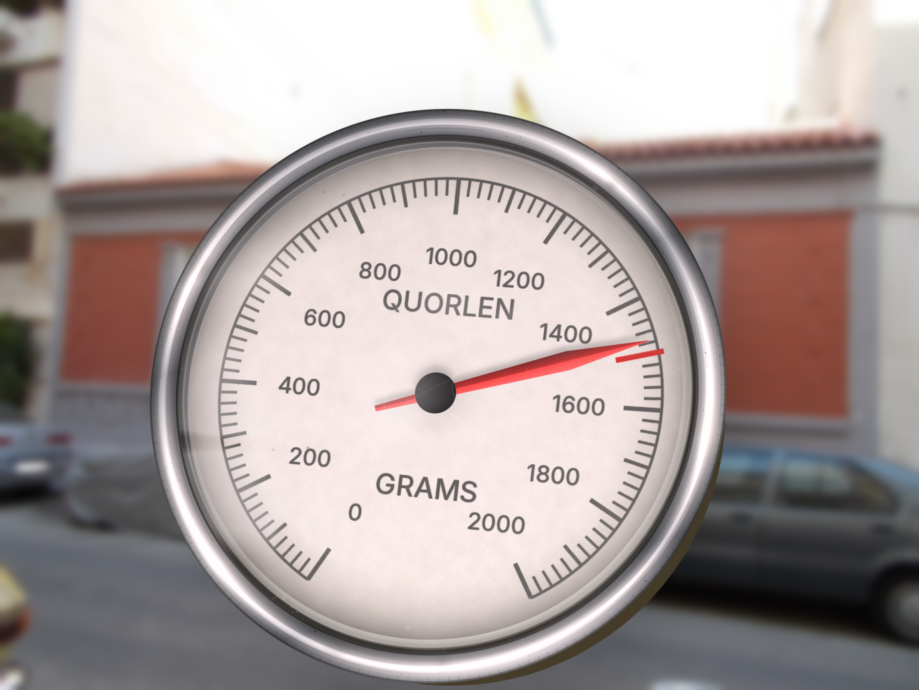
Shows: 1480 g
